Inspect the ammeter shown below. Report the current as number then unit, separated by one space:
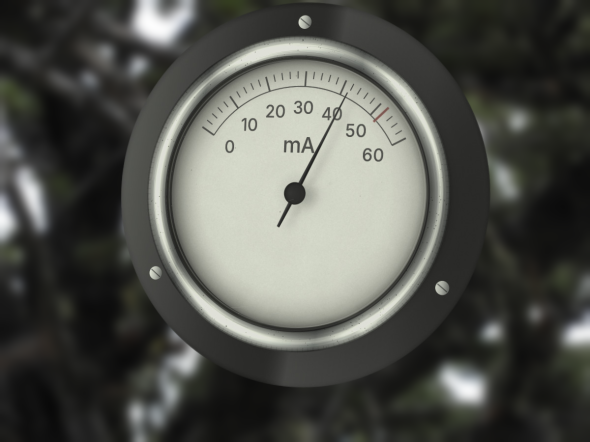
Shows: 42 mA
